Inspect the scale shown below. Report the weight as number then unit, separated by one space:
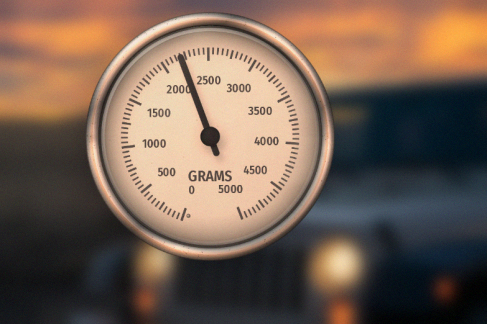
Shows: 2200 g
